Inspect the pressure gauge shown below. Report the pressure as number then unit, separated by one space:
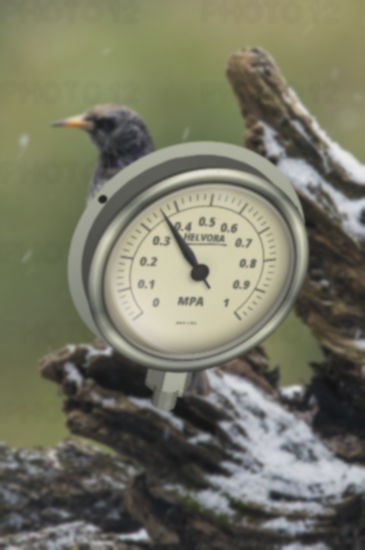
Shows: 0.36 MPa
